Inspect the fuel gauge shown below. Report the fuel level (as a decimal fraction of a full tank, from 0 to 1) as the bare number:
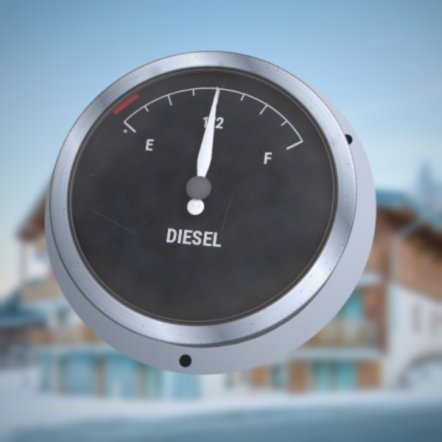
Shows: 0.5
